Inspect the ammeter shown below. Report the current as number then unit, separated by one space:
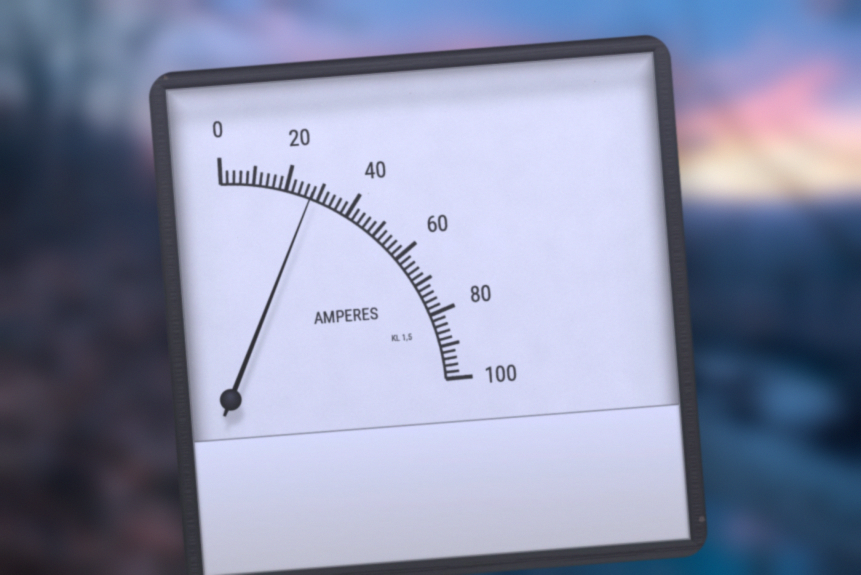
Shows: 28 A
